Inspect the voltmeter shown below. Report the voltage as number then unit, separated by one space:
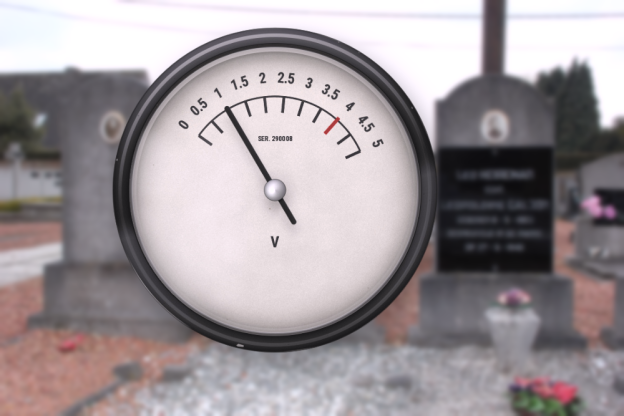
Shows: 1 V
